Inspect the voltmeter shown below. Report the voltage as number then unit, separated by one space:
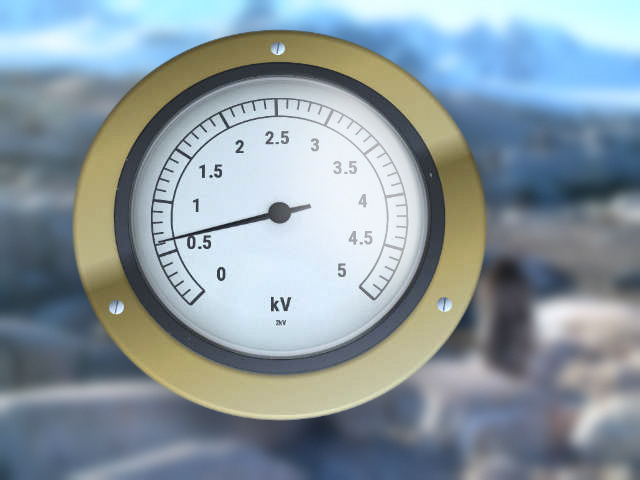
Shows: 0.6 kV
